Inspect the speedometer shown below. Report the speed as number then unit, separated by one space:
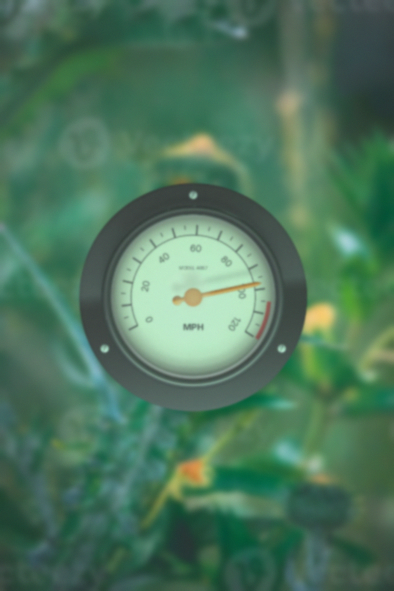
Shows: 97.5 mph
